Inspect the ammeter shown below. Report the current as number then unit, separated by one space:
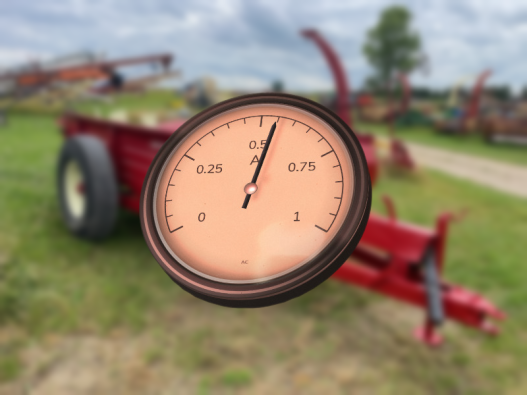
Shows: 0.55 A
